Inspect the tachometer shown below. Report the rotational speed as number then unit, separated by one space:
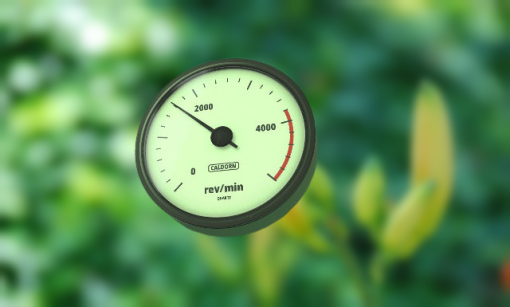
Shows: 1600 rpm
